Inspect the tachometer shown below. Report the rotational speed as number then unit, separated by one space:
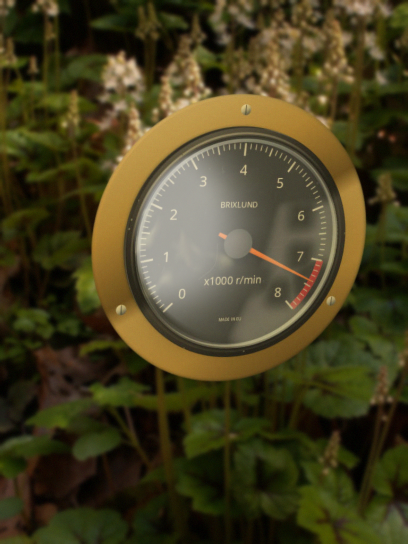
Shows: 7400 rpm
